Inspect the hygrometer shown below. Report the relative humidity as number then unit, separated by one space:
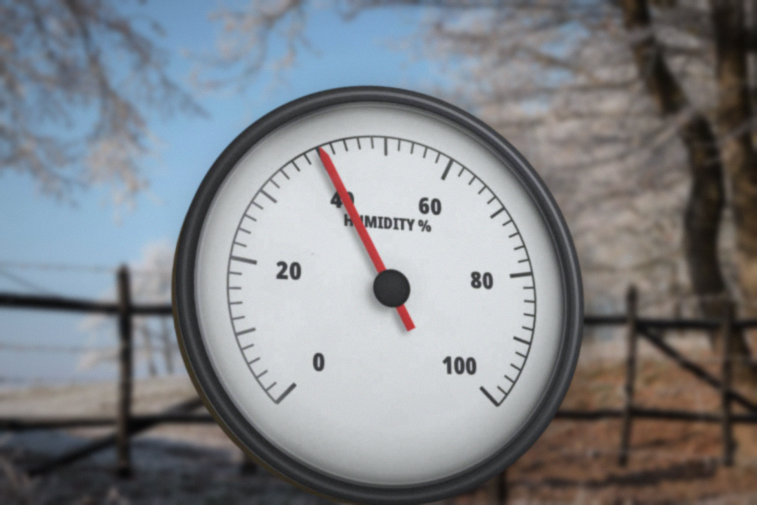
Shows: 40 %
